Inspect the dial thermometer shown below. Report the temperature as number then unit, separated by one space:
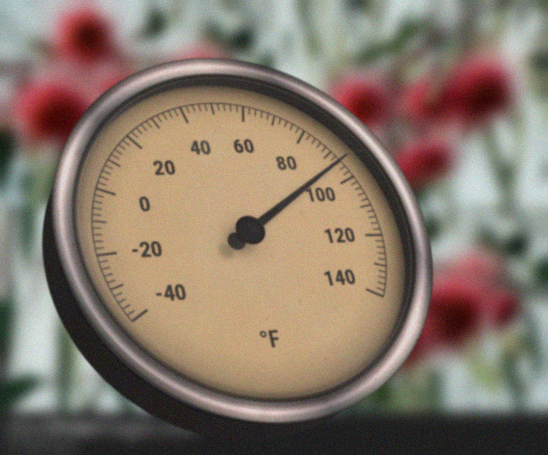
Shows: 94 °F
